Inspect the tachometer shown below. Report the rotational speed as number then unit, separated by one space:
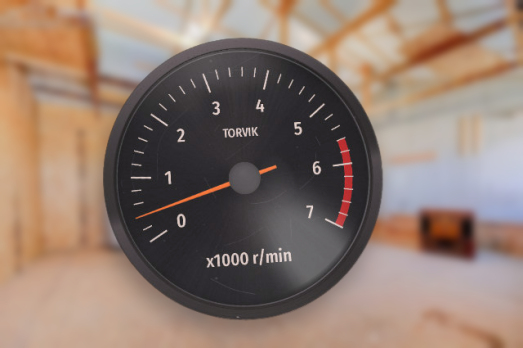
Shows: 400 rpm
